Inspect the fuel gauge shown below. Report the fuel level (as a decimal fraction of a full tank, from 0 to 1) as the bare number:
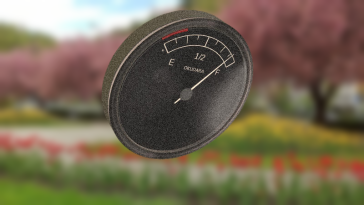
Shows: 0.875
